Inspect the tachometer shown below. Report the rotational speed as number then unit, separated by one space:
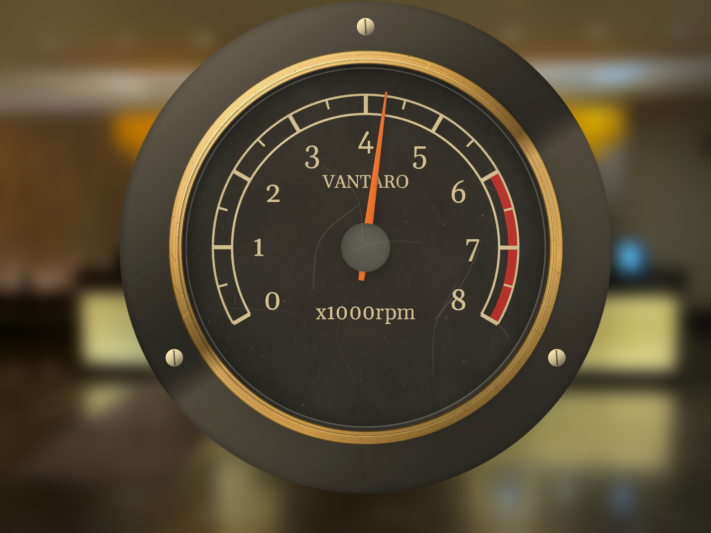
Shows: 4250 rpm
